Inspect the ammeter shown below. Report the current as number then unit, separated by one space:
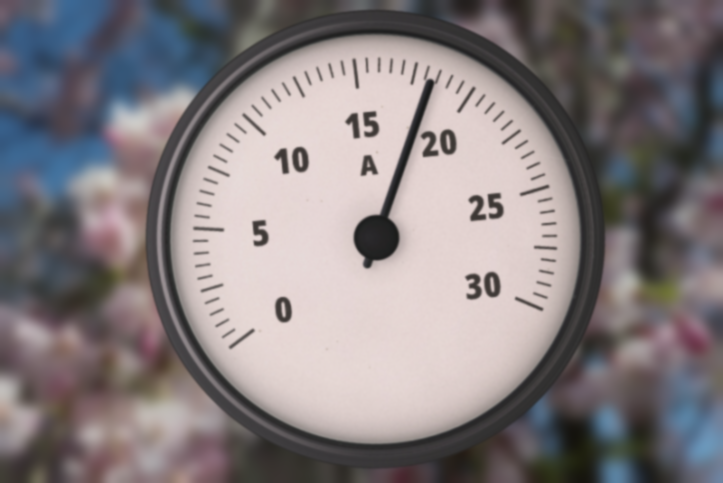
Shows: 18.25 A
